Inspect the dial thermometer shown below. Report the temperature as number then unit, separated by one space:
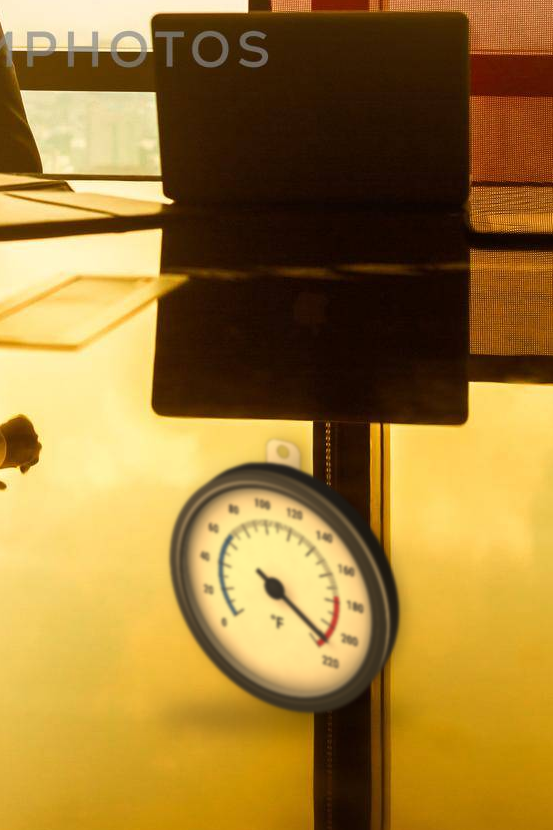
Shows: 210 °F
